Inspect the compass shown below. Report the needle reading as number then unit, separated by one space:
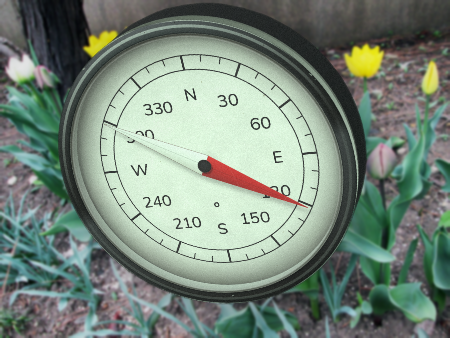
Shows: 120 °
